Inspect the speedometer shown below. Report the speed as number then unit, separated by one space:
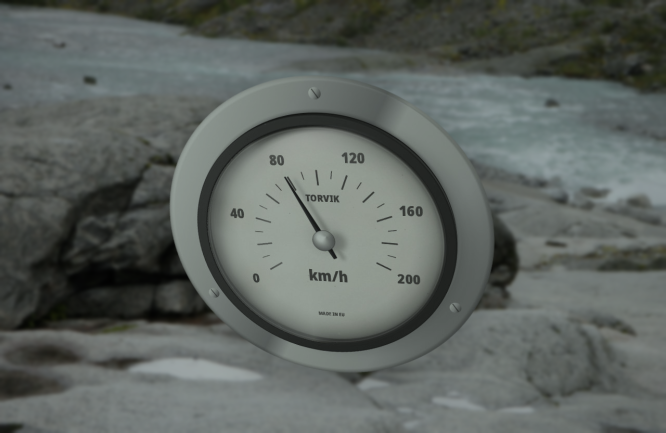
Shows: 80 km/h
